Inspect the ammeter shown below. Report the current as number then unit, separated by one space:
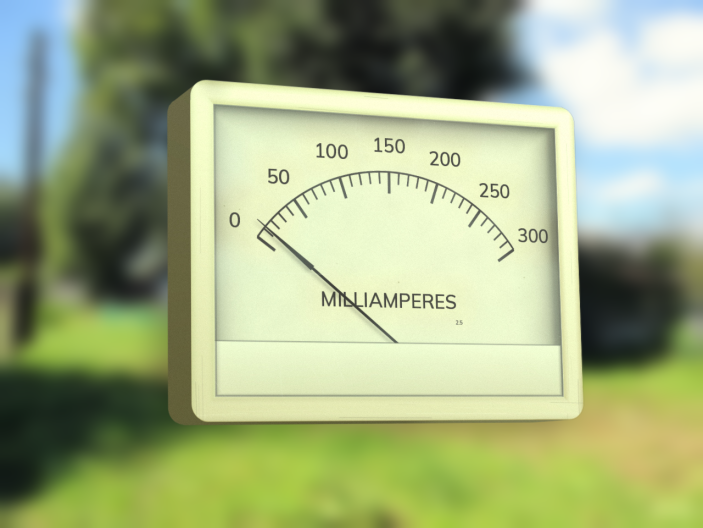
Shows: 10 mA
